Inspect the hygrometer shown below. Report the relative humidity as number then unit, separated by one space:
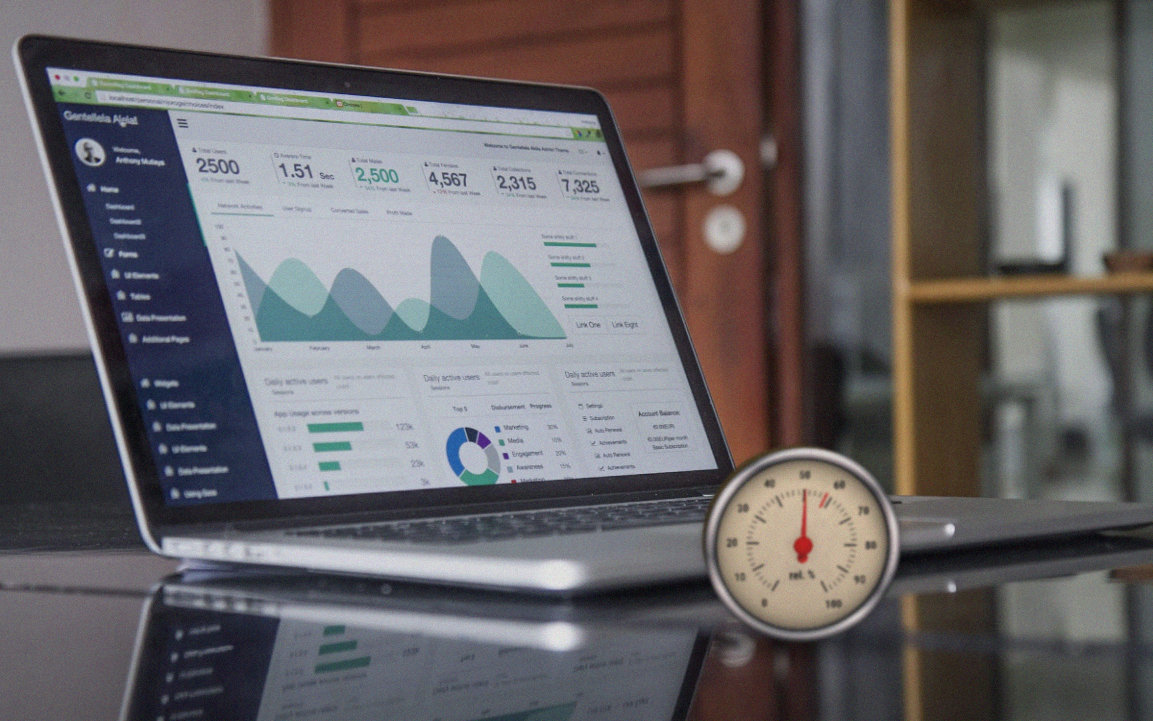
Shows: 50 %
